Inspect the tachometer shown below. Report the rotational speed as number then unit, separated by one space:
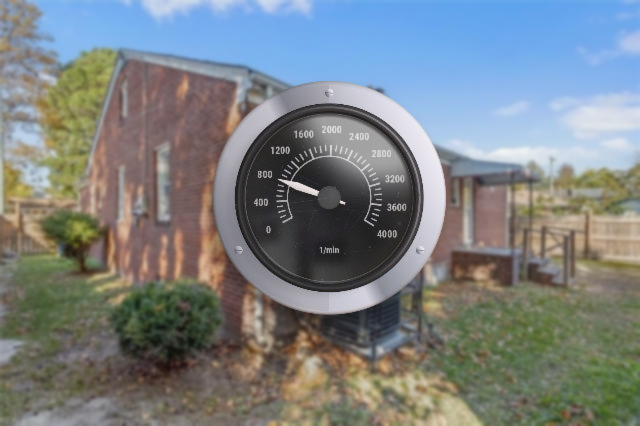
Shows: 800 rpm
